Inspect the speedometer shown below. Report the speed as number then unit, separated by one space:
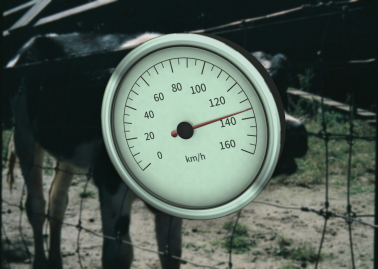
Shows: 135 km/h
